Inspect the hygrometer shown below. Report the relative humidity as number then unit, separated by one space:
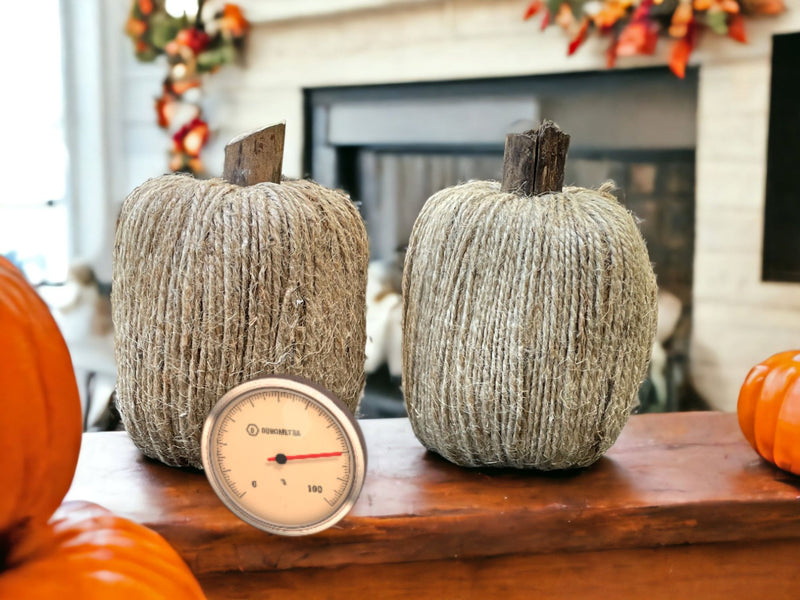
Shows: 80 %
